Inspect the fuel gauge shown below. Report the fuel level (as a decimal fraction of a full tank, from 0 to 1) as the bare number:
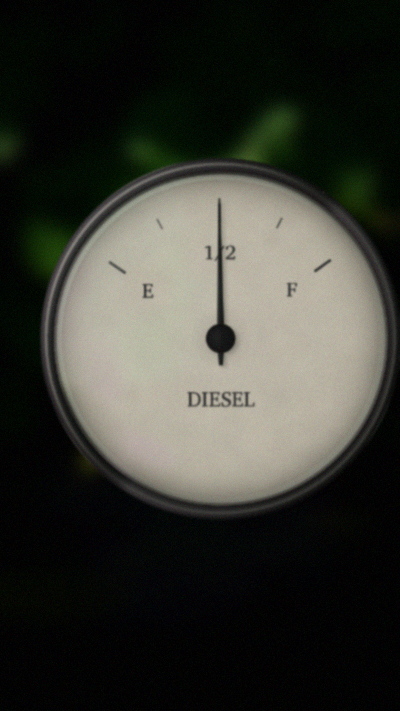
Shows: 0.5
